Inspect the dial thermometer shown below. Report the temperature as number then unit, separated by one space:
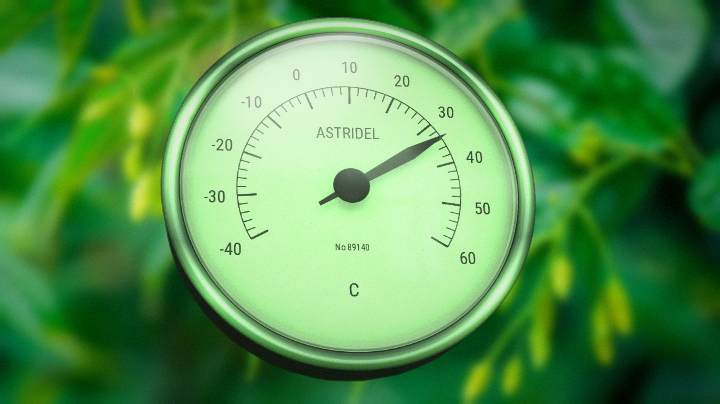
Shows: 34 °C
